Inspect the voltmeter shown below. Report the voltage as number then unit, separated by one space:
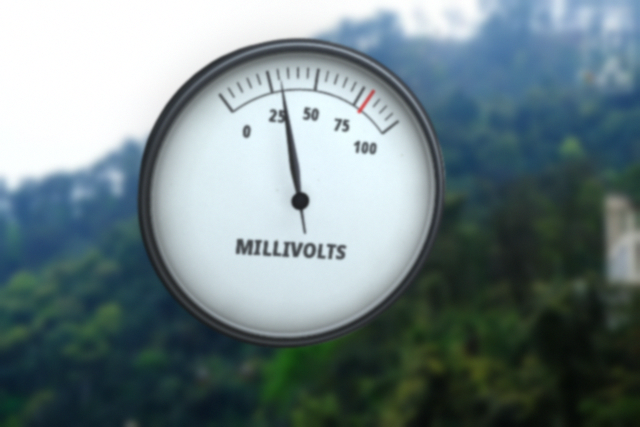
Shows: 30 mV
